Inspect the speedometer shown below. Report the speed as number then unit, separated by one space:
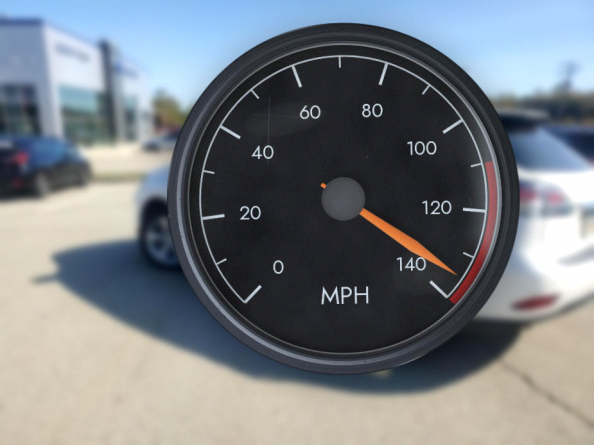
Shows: 135 mph
